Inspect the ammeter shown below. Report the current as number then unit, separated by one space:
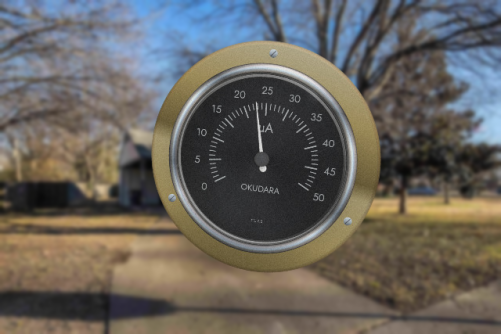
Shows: 23 µA
